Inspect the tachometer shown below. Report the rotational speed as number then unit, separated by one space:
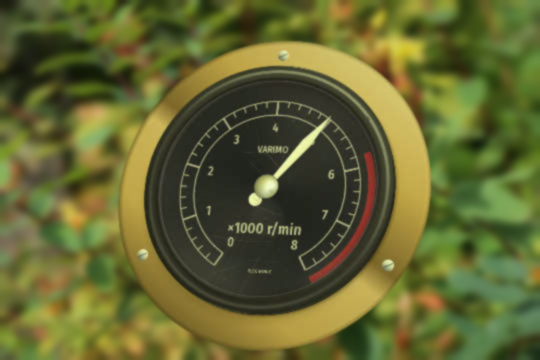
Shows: 5000 rpm
